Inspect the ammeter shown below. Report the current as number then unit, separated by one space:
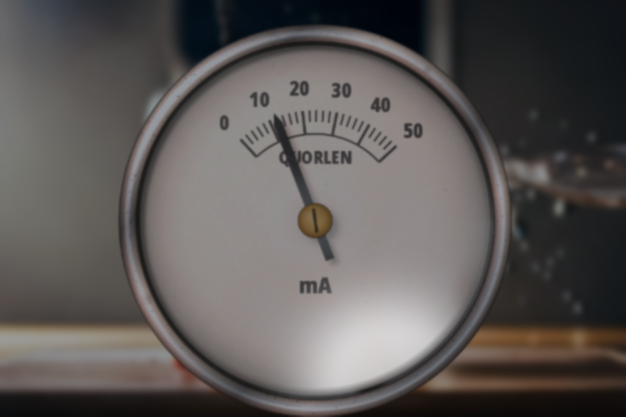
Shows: 12 mA
